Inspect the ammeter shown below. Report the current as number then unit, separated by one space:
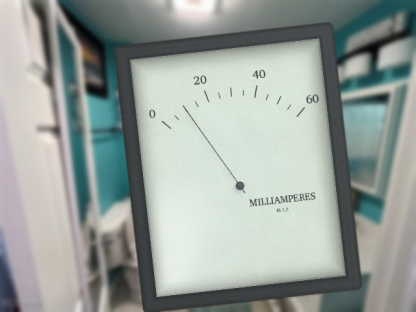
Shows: 10 mA
